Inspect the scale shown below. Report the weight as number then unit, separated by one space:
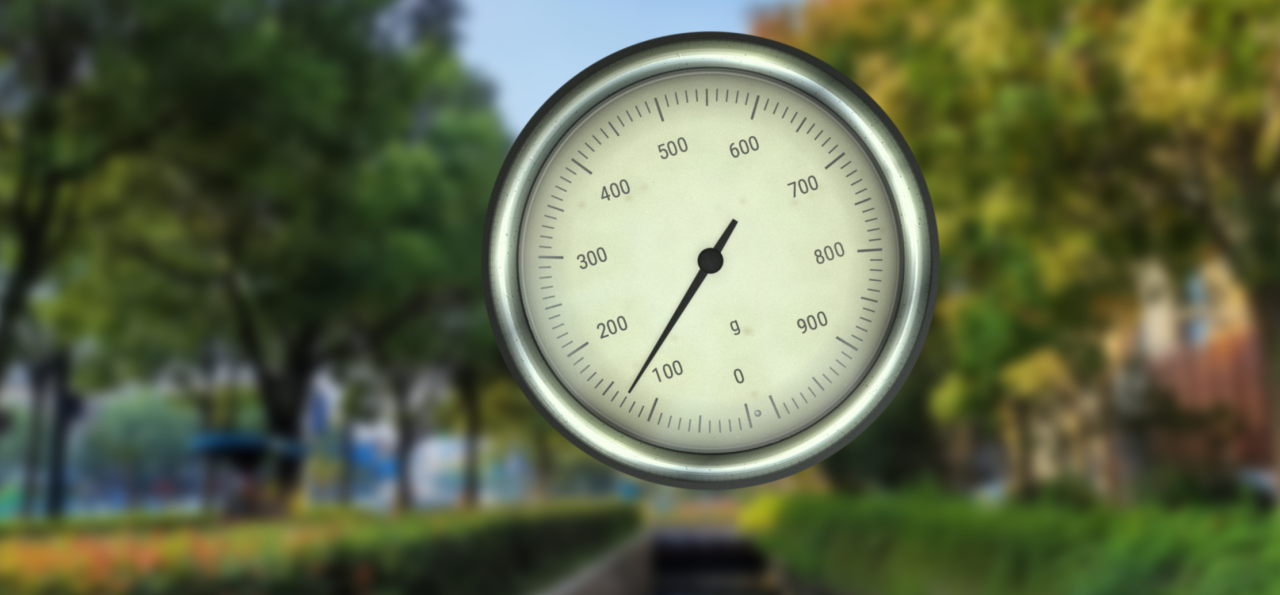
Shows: 130 g
